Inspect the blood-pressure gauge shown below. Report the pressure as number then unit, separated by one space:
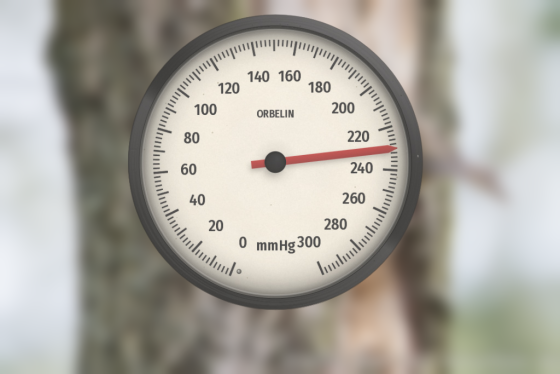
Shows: 230 mmHg
